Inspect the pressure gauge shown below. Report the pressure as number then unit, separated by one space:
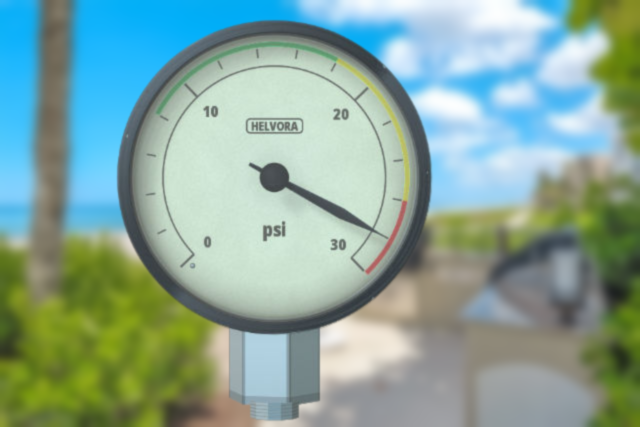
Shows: 28 psi
